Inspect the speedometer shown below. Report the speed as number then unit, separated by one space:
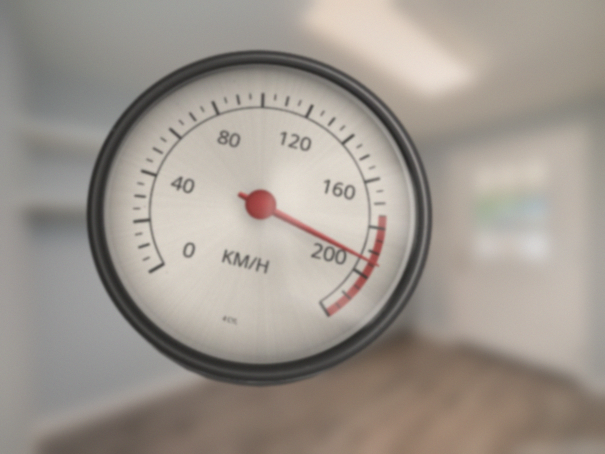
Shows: 195 km/h
